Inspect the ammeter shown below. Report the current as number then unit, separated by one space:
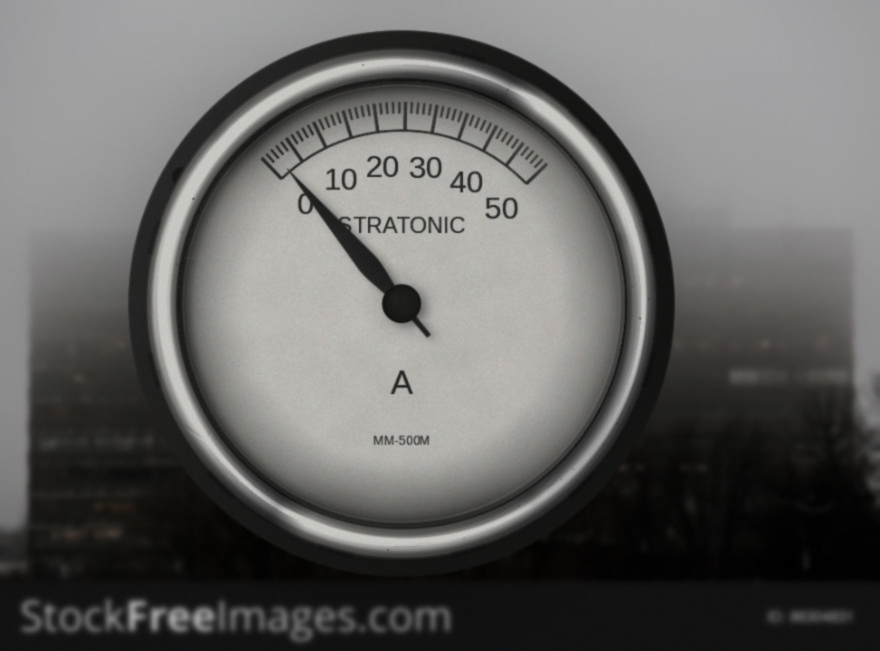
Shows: 2 A
